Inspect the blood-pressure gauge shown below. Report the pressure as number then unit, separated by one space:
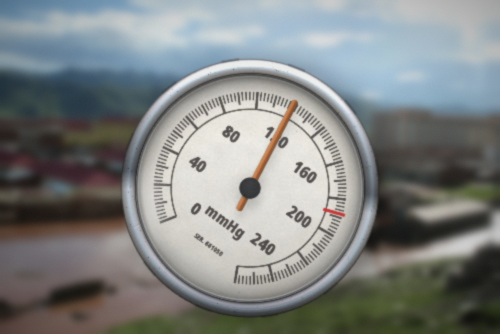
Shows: 120 mmHg
